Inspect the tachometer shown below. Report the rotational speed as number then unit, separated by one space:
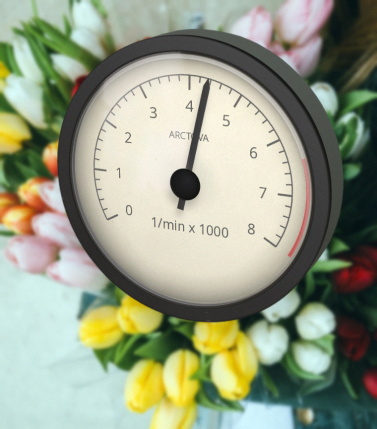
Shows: 4400 rpm
